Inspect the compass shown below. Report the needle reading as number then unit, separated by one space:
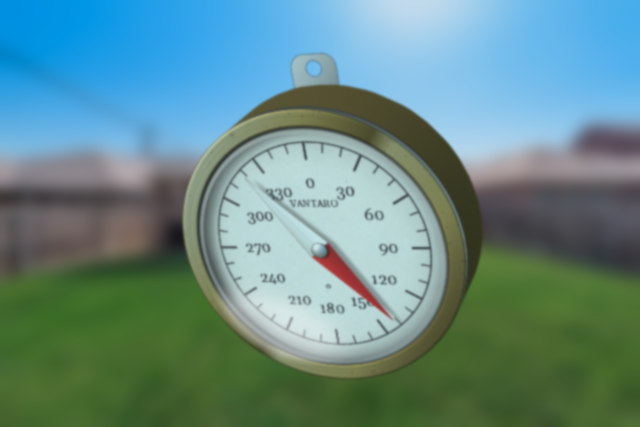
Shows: 140 °
